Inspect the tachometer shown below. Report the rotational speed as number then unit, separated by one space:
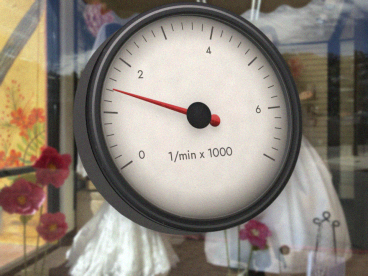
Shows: 1400 rpm
